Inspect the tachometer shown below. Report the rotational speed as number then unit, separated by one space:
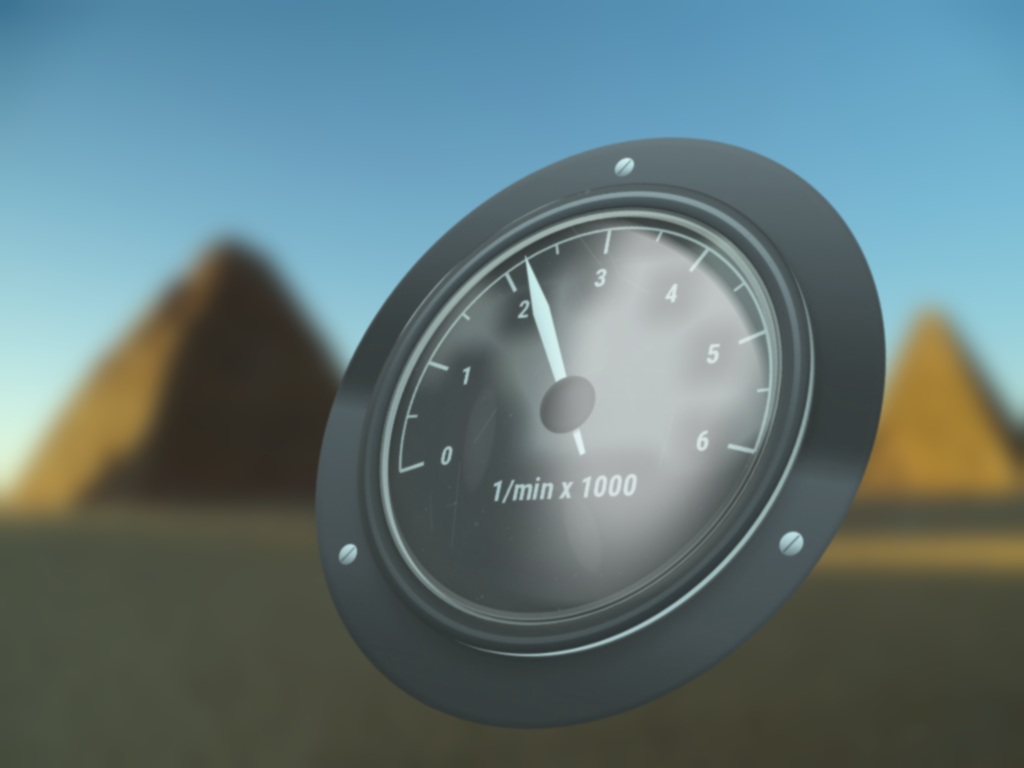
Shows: 2250 rpm
